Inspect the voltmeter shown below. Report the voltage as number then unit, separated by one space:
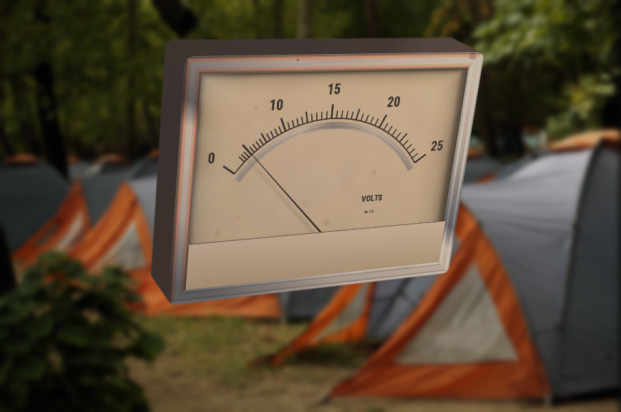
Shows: 5 V
